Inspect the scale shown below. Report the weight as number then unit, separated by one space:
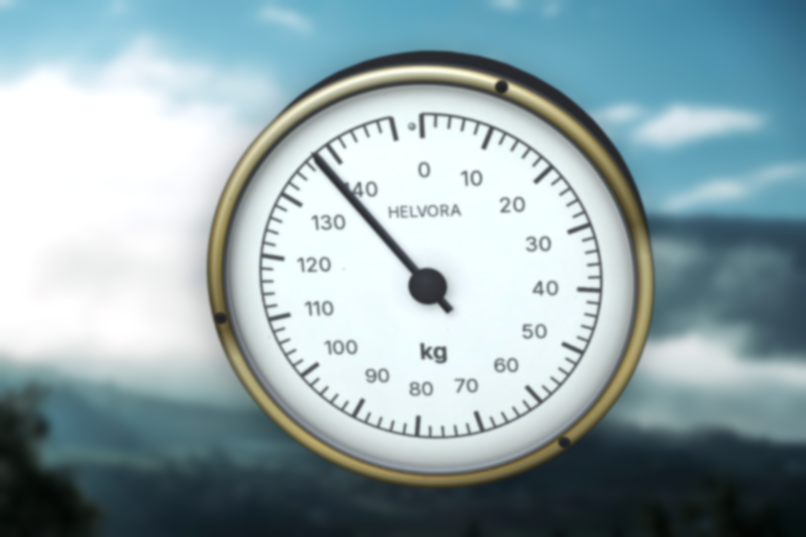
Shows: 138 kg
